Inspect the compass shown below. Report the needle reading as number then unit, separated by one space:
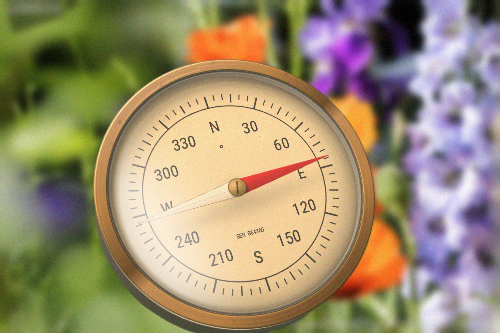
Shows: 85 °
